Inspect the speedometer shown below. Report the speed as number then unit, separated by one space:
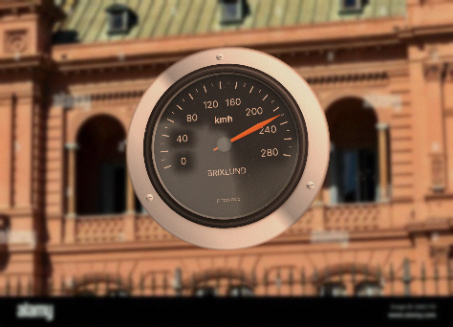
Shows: 230 km/h
